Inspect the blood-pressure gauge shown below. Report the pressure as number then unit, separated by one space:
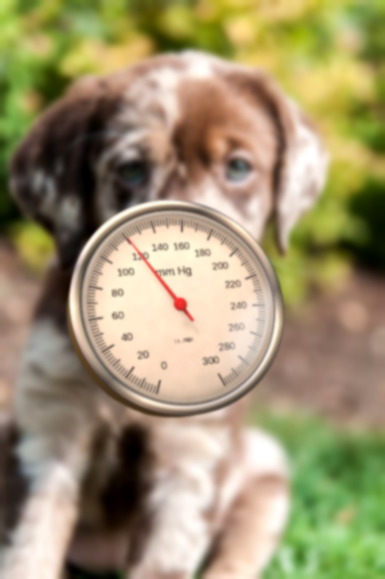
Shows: 120 mmHg
